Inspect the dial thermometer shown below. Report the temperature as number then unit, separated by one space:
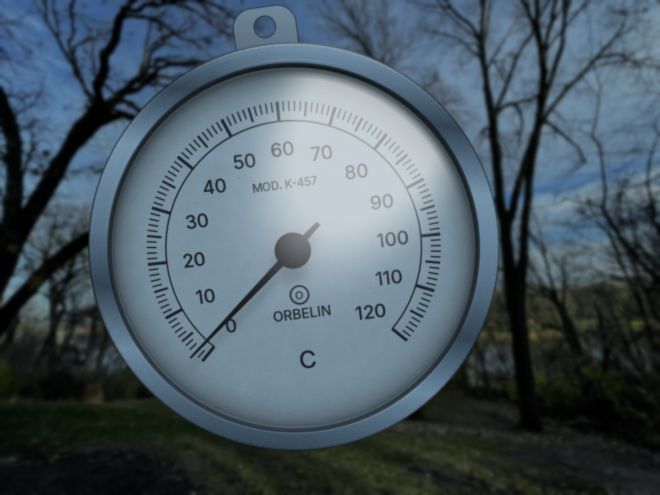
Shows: 2 °C
